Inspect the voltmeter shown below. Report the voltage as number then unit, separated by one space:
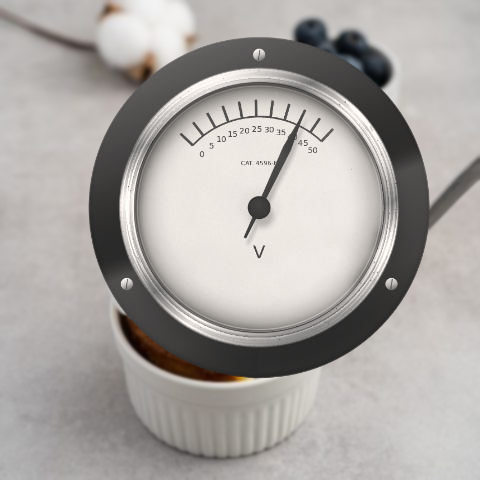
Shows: 40 V
